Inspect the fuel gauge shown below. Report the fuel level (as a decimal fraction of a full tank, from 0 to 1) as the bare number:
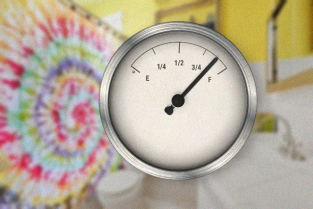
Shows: 0.875
